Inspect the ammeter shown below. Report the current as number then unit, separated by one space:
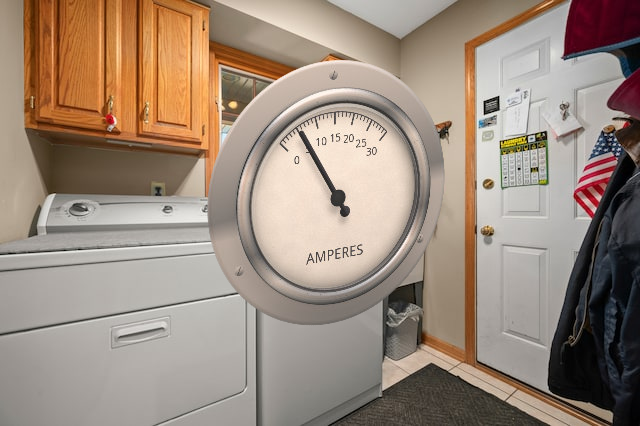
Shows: 5 A
